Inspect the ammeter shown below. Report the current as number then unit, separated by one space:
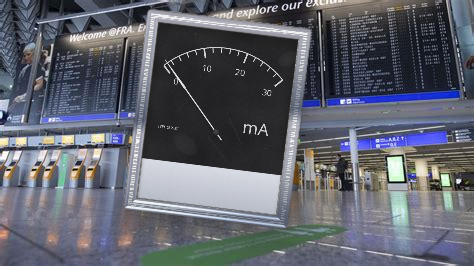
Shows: 1 mA
